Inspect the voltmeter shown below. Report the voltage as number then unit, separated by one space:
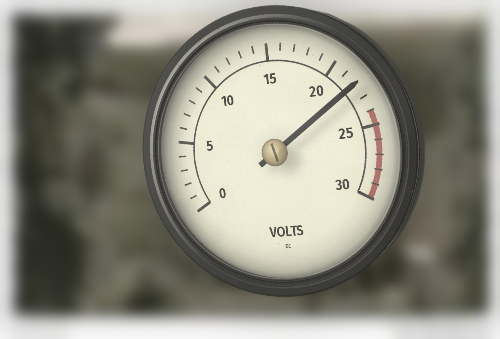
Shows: 22 V
